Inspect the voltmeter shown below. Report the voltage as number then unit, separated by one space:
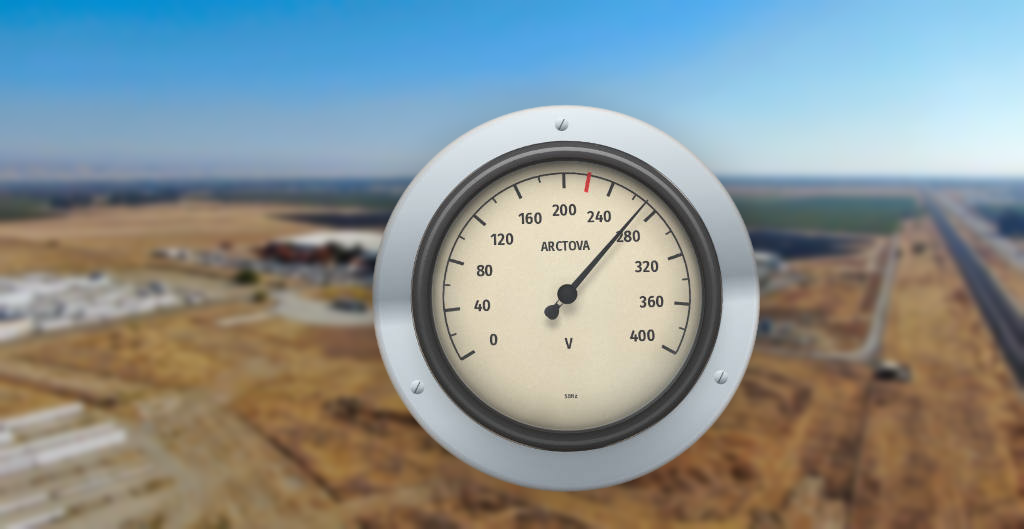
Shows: 270 V
